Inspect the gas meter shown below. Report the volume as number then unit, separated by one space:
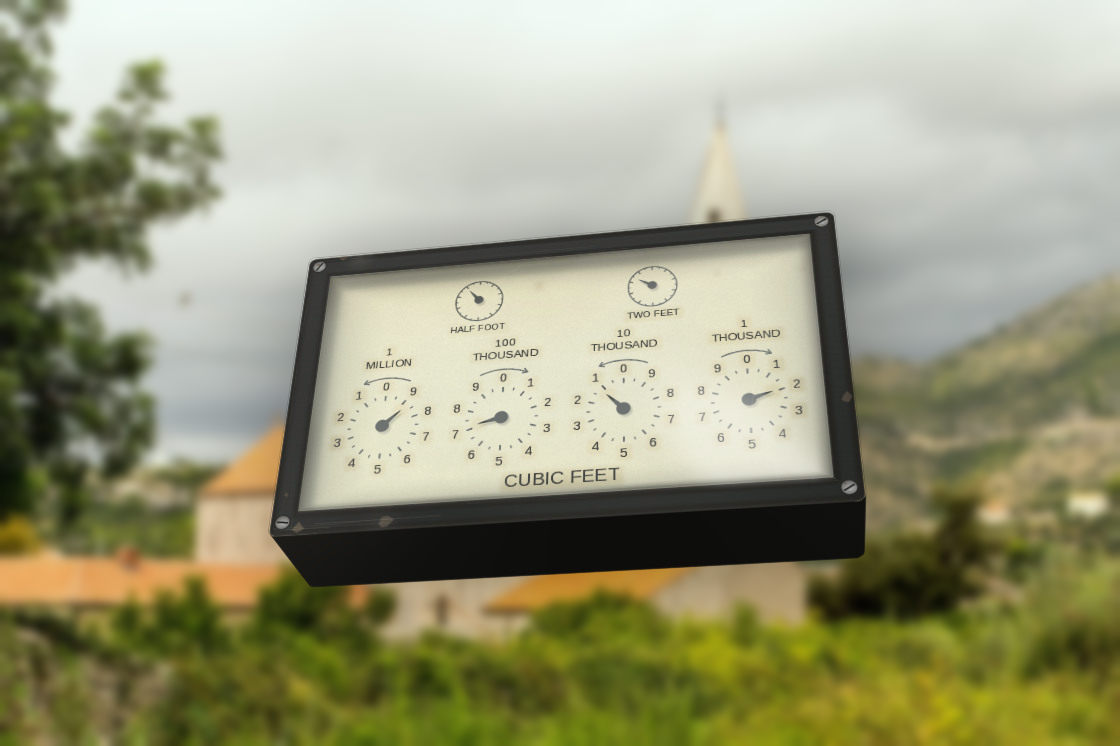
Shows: 871200 ft³
